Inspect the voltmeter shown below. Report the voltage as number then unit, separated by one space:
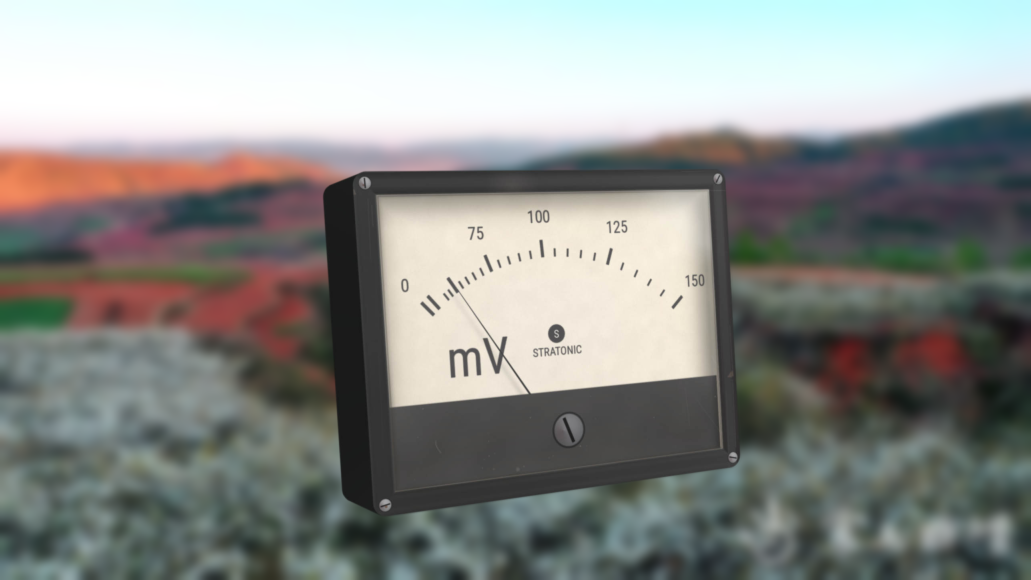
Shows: 50 mV
